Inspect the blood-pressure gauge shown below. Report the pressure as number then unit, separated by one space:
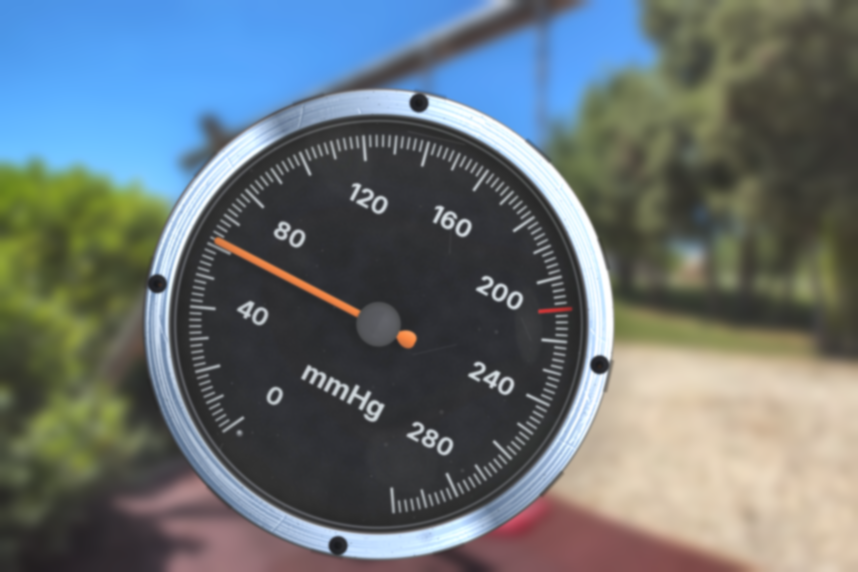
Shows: 62 mmHg
